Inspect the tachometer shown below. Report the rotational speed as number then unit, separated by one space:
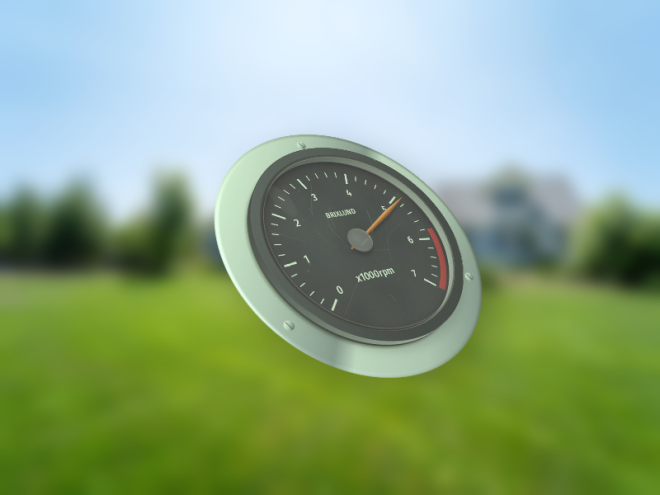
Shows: 5100 rpm
